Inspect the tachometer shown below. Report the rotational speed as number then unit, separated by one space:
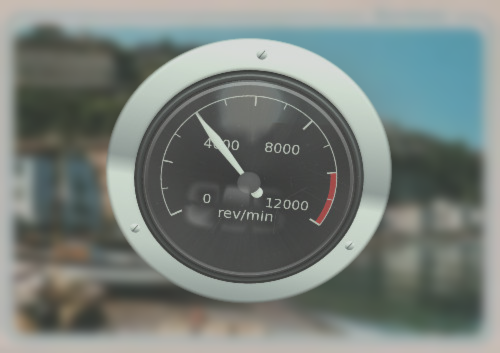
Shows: 4000 rpm
